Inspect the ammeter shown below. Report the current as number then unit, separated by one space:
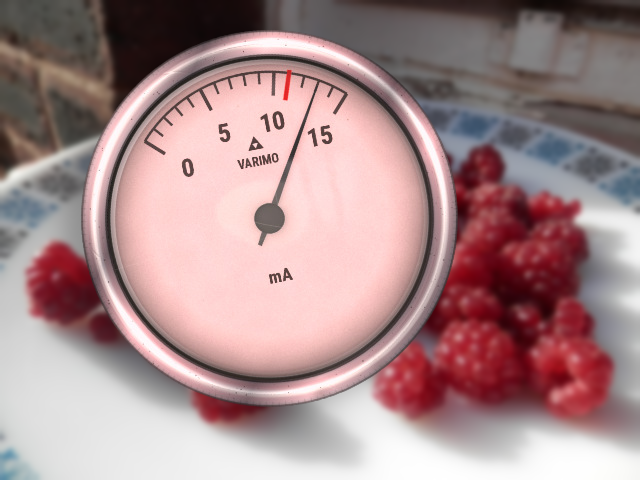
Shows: 13 mA
